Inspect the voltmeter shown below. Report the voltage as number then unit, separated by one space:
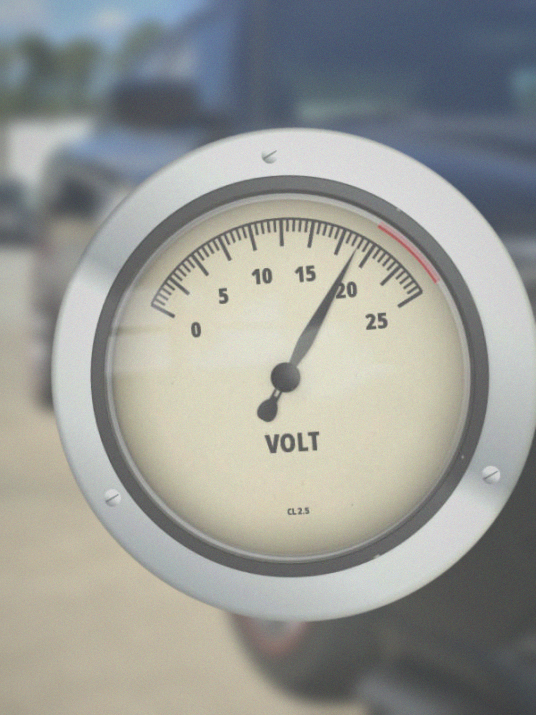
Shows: 19 V
